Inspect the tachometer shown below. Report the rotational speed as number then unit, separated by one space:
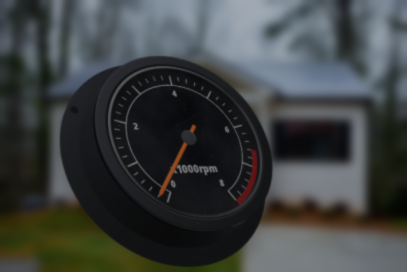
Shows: 200 rpm
